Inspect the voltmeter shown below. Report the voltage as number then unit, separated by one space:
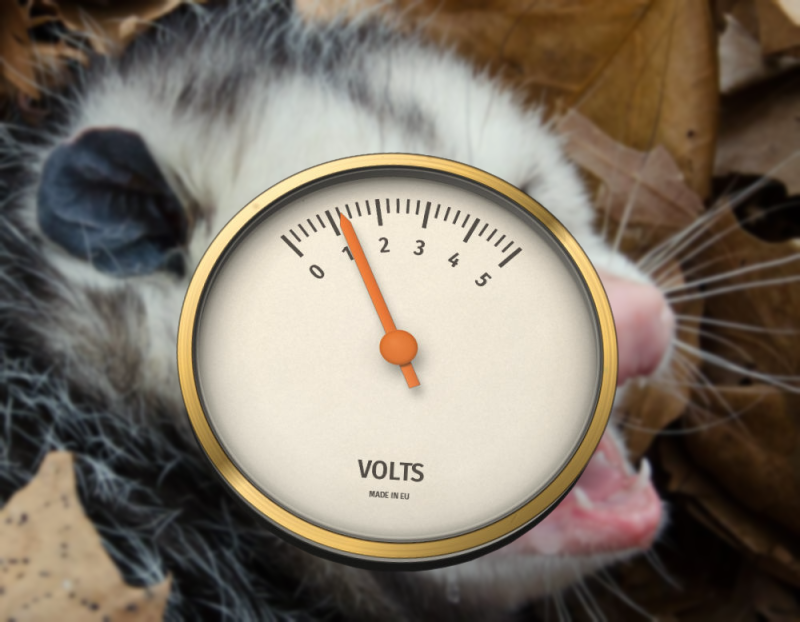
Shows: 1.2 V
